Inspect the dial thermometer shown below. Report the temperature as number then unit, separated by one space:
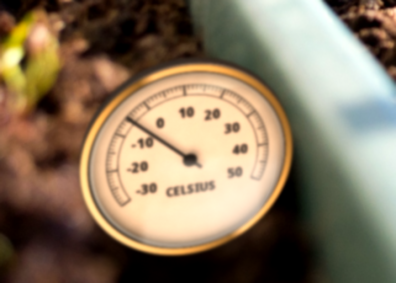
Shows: -5 °C
